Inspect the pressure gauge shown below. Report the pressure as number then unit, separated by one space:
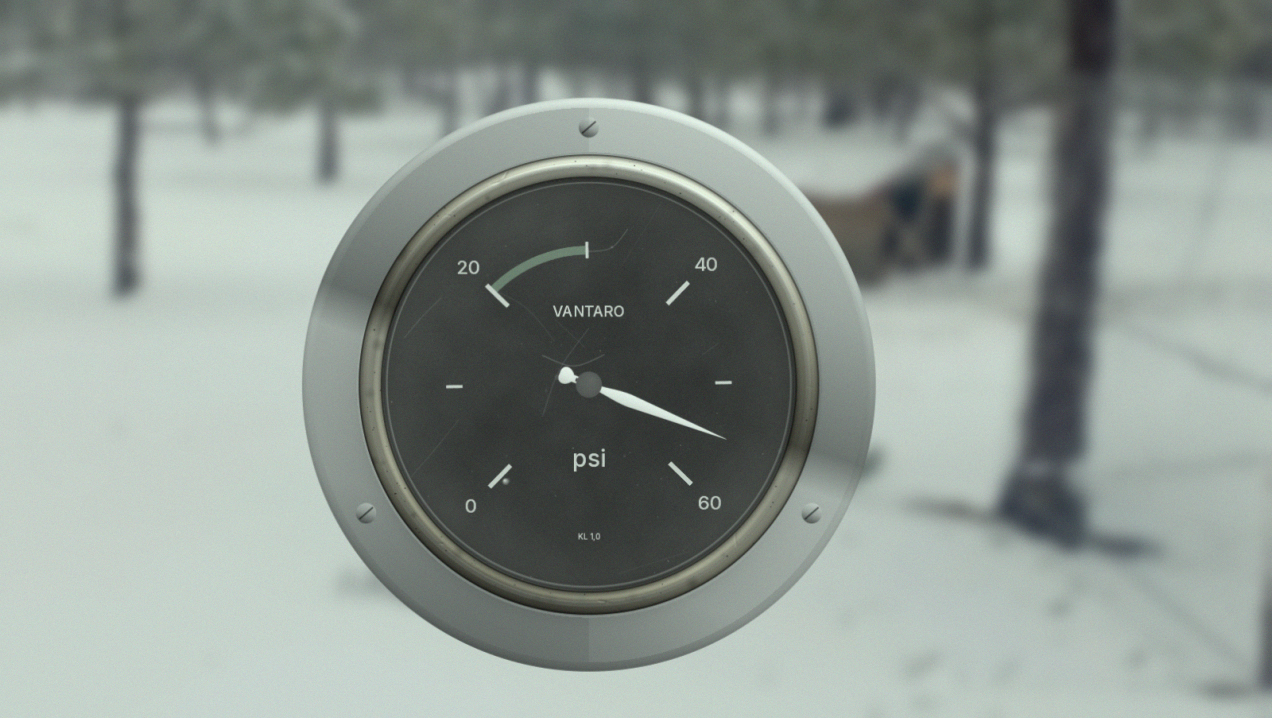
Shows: 55 psi
